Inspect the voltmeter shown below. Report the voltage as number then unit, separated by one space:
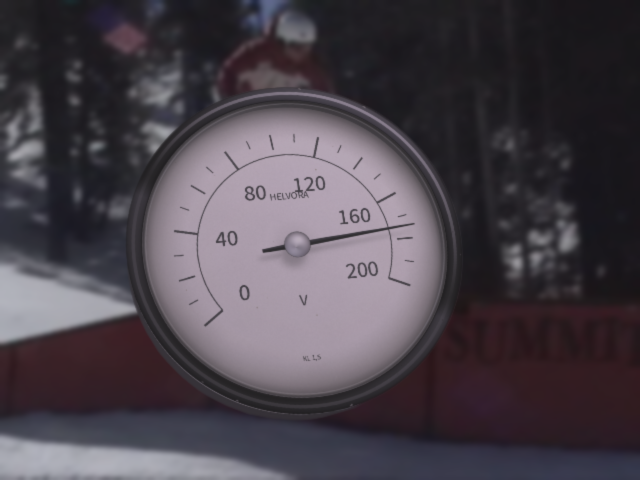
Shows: 175 V
